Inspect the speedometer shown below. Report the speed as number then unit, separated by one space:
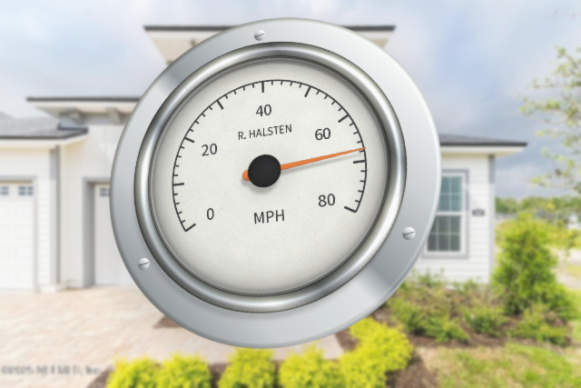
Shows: 68 mph
